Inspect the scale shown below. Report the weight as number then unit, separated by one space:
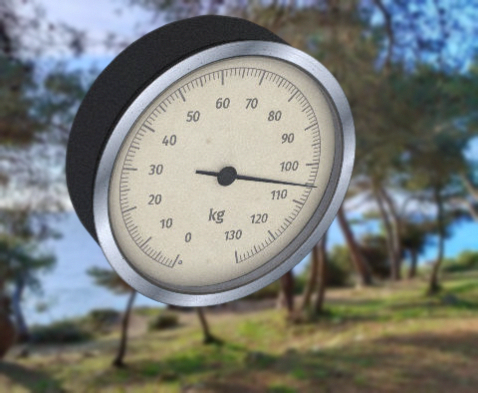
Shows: 105 kg
